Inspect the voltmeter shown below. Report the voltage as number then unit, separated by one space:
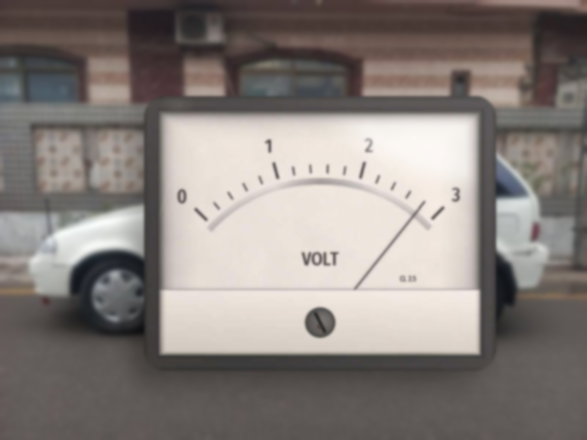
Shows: 2.8 V
